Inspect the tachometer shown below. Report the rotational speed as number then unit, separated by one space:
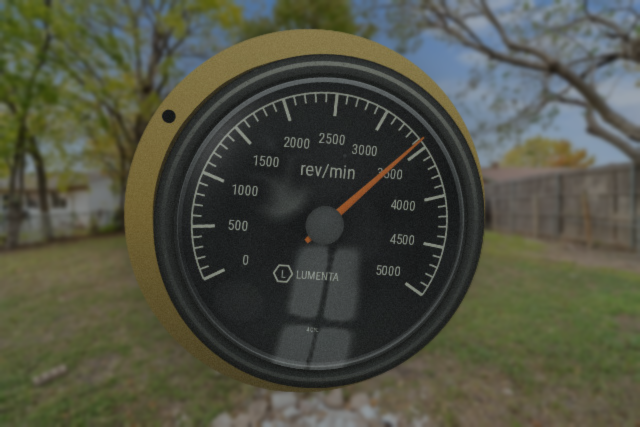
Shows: 3400 rpm
